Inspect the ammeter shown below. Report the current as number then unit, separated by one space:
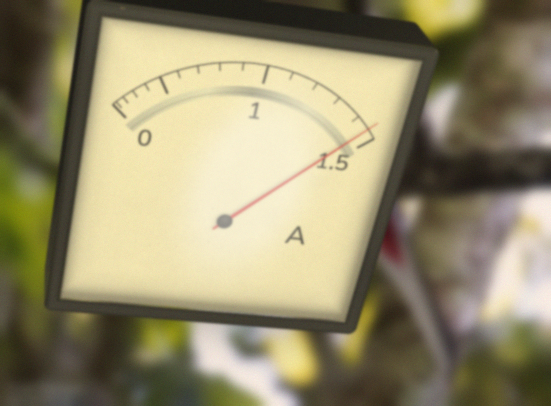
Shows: 1.45 A
